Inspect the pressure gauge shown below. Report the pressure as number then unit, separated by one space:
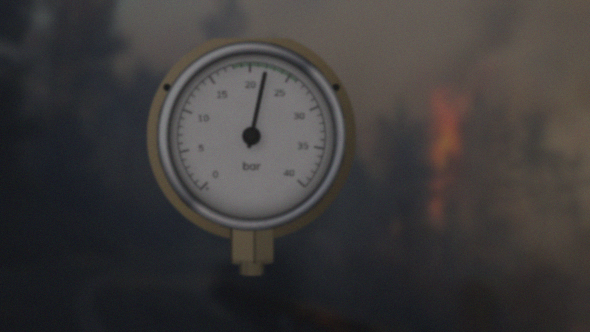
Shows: 22 bar
